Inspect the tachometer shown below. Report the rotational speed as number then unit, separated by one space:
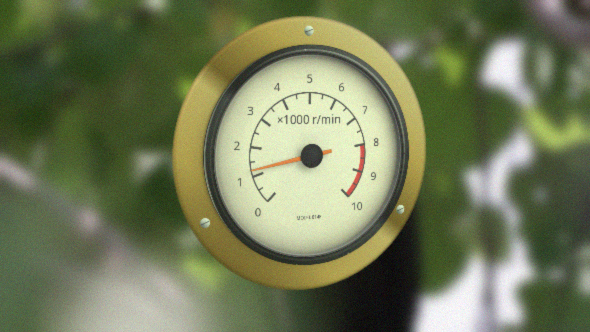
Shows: 1250 rpm
